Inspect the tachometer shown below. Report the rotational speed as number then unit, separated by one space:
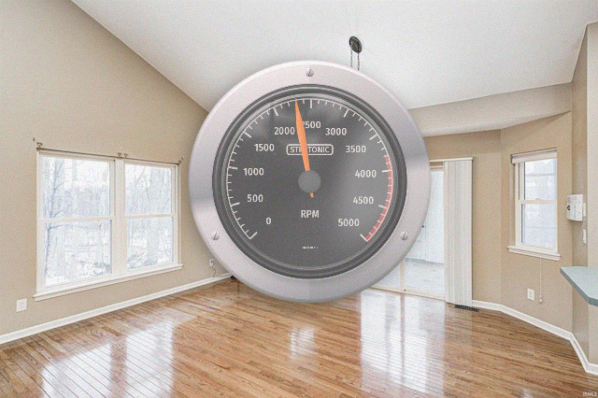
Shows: 2300 rpm
